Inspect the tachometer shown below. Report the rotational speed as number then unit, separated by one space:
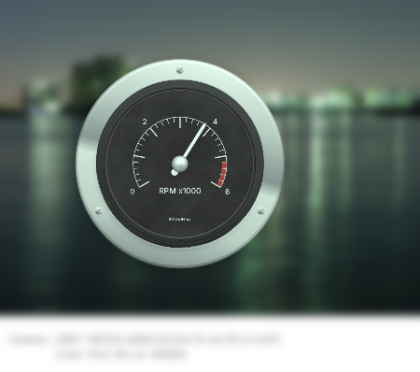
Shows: 3800 rpm
